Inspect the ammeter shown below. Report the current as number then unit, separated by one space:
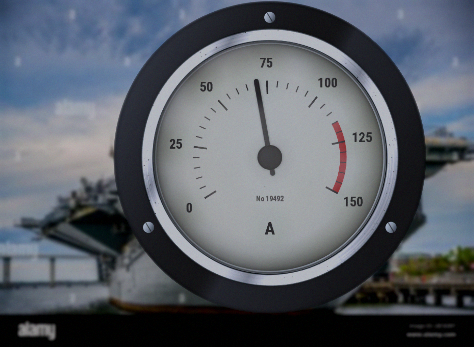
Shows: 70 A
